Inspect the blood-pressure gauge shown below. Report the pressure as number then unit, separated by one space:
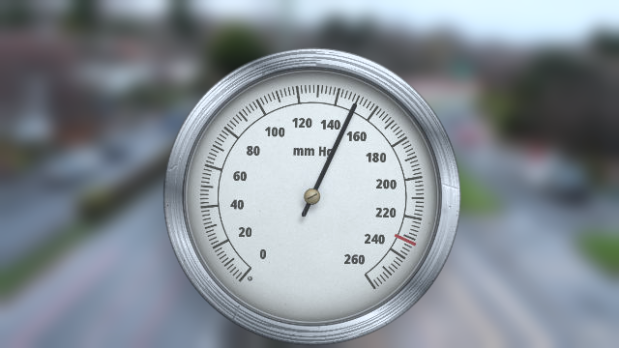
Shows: 150 mmHg
